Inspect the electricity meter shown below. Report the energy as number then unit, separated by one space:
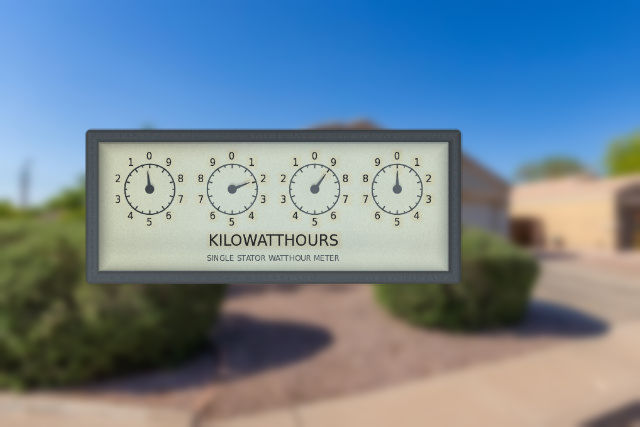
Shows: 190 kWh
